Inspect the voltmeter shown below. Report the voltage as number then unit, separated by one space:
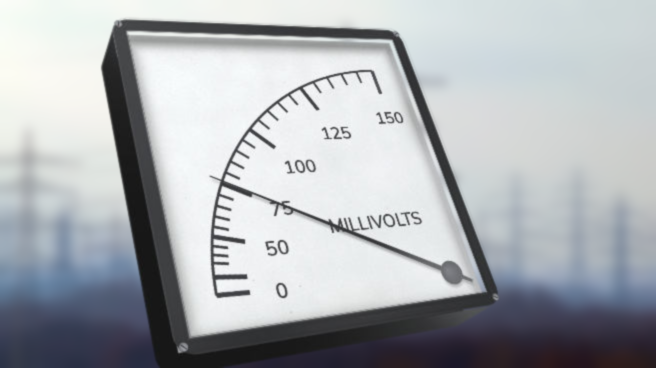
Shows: 75 mV
